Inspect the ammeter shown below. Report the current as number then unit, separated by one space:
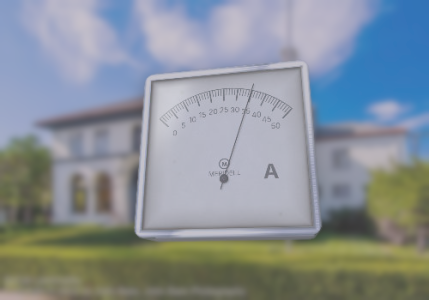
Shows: 35 A
